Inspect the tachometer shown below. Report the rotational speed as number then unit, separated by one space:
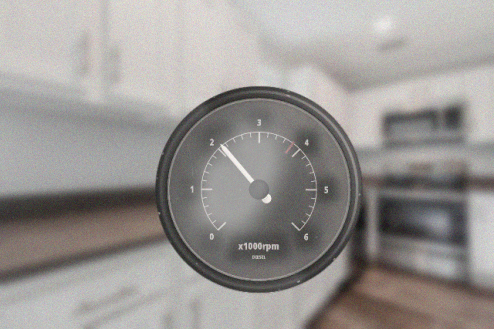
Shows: 2100 rpm
